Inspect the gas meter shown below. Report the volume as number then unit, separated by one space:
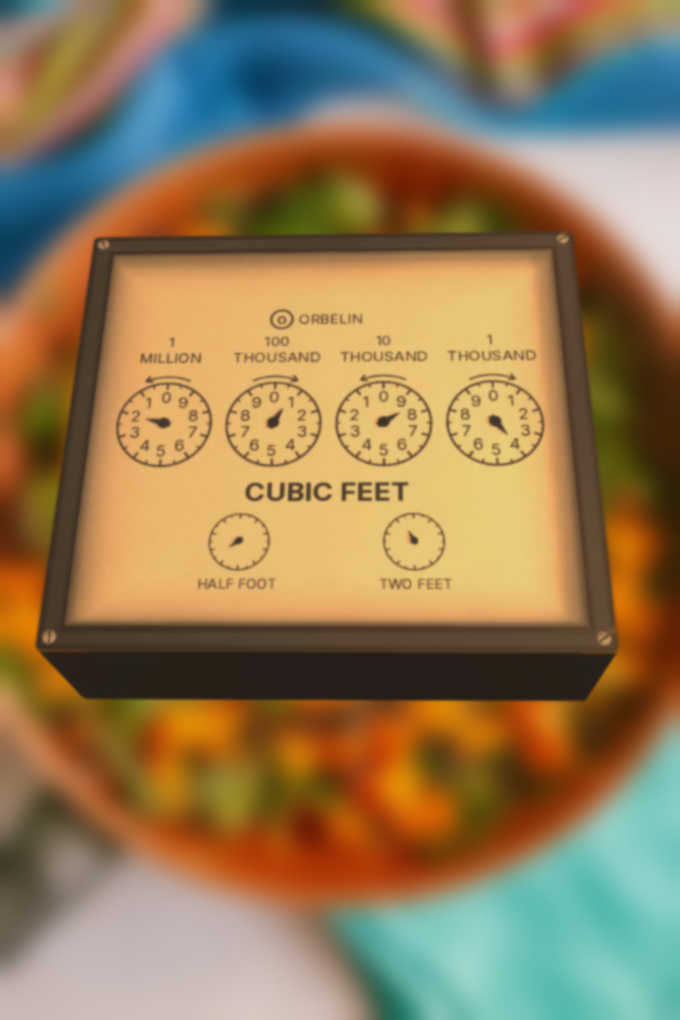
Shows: 208400 ft³
